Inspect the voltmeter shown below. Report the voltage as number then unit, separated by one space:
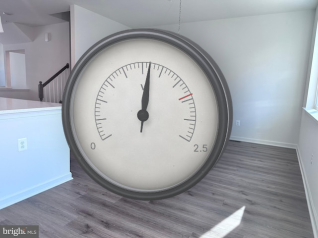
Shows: 1.35 V
